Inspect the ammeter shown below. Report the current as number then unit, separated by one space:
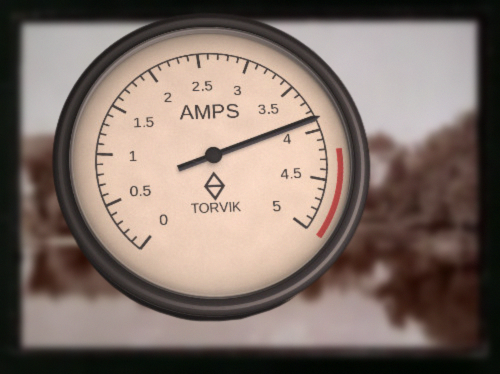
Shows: 3.9 A
